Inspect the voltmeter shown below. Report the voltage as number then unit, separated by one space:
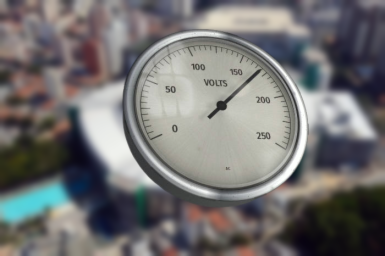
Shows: 170 V
